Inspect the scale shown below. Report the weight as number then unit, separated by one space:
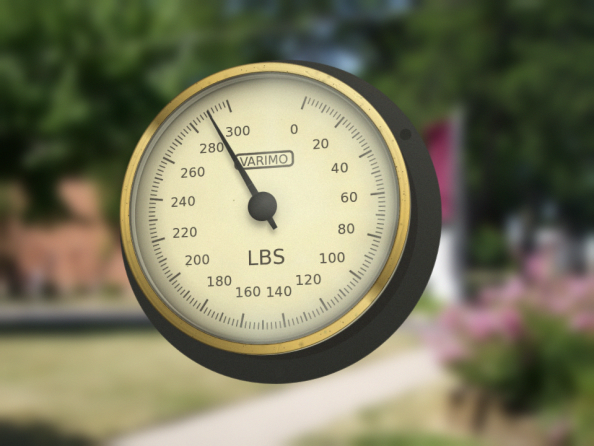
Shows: 290 lb
